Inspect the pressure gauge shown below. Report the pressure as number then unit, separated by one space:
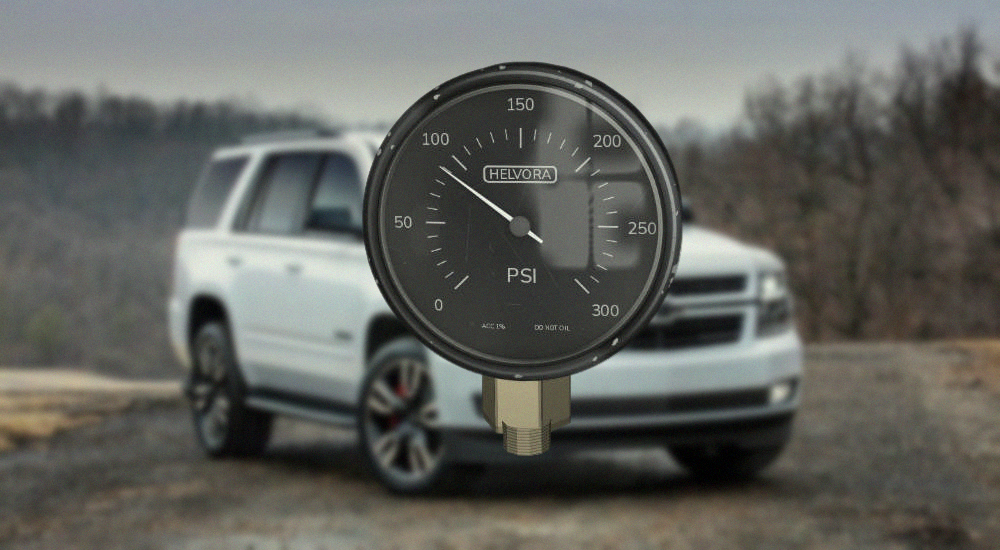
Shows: 90 psi
